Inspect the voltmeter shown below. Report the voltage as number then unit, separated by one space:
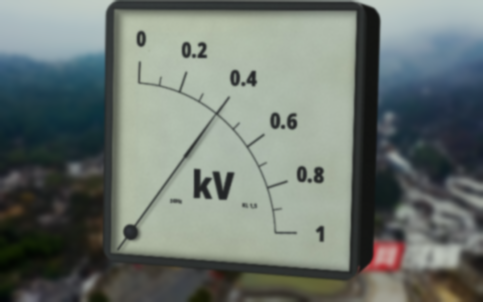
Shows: 0.4 kV
